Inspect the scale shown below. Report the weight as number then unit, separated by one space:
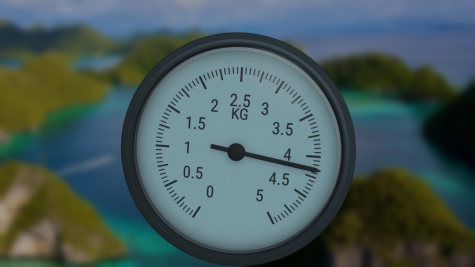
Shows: 4.15 kg
